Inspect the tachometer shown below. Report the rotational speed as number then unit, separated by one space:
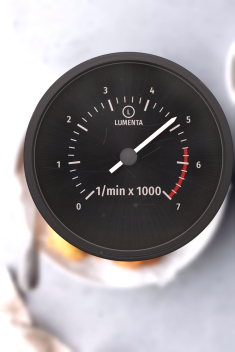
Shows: 4800 rpm
